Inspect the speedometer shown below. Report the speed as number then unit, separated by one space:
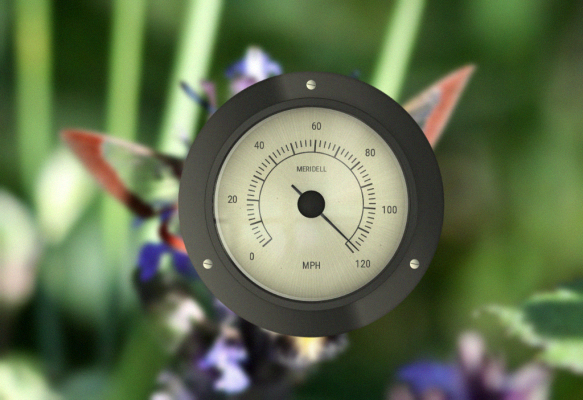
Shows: 118 mph
